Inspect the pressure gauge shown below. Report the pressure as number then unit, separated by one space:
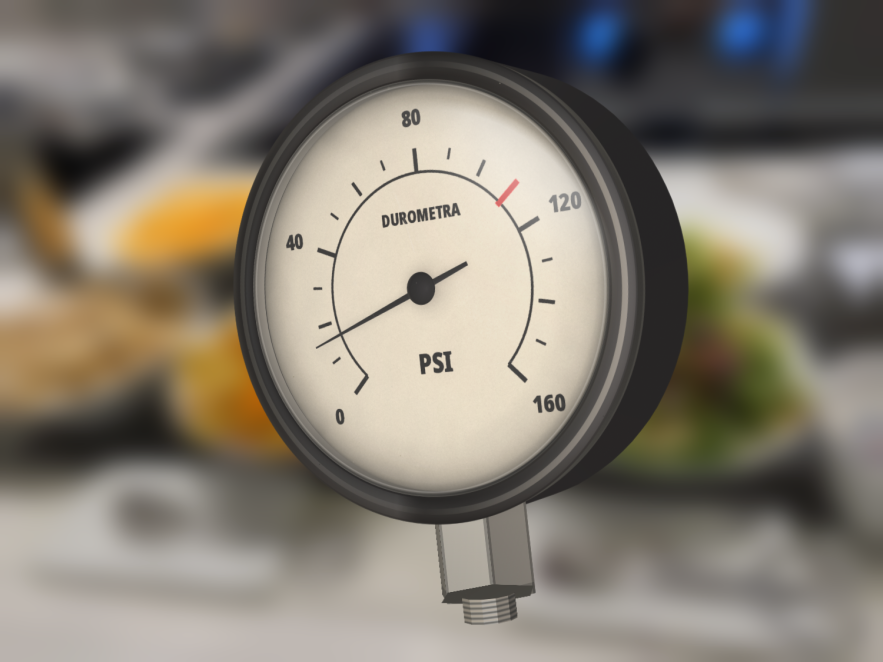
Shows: 15 psi
